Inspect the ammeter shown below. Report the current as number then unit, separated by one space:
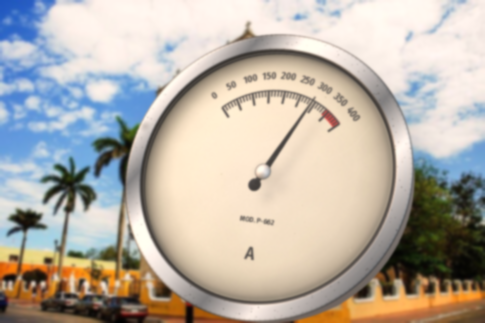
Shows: 300 A
